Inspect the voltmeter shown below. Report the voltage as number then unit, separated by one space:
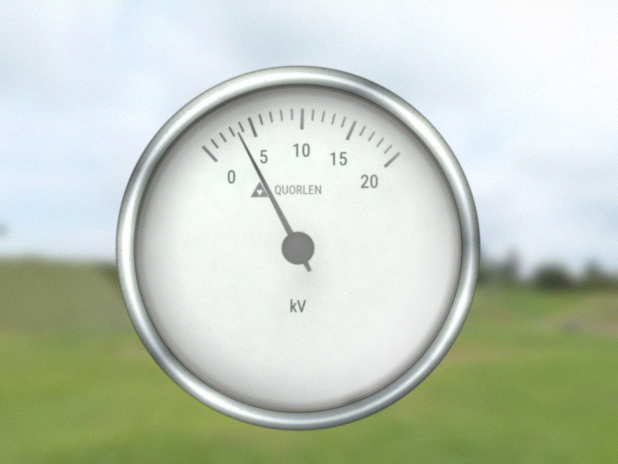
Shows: 3.5 kV
